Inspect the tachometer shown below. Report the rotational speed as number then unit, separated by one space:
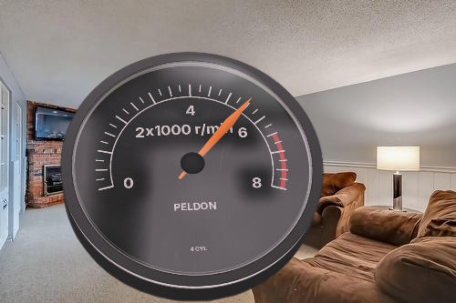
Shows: 5500 rpm
